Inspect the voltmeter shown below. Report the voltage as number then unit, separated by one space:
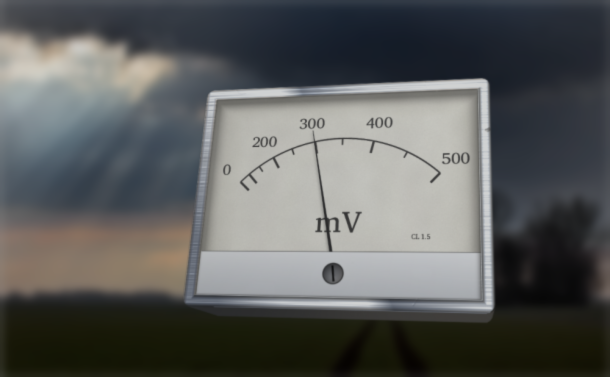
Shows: 300 mV
